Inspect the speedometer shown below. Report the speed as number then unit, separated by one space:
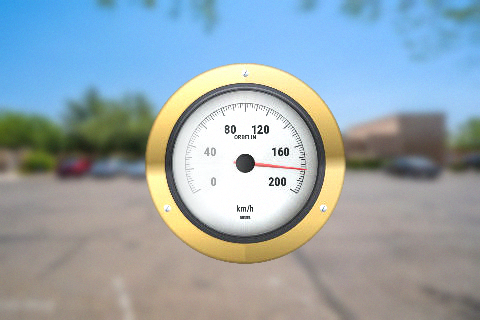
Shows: 180 km/h
